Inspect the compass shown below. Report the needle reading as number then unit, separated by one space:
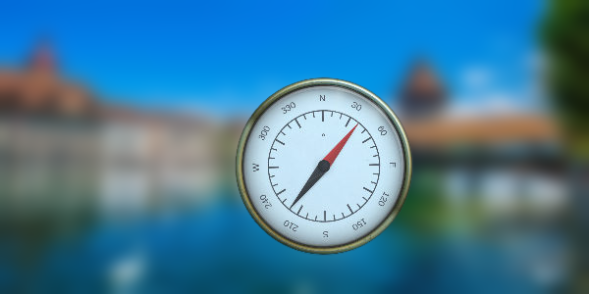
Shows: 40 °
